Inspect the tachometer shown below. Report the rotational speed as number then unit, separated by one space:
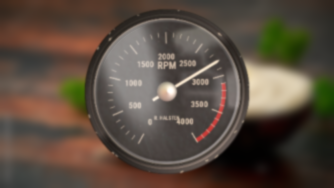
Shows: 2800 rpm
